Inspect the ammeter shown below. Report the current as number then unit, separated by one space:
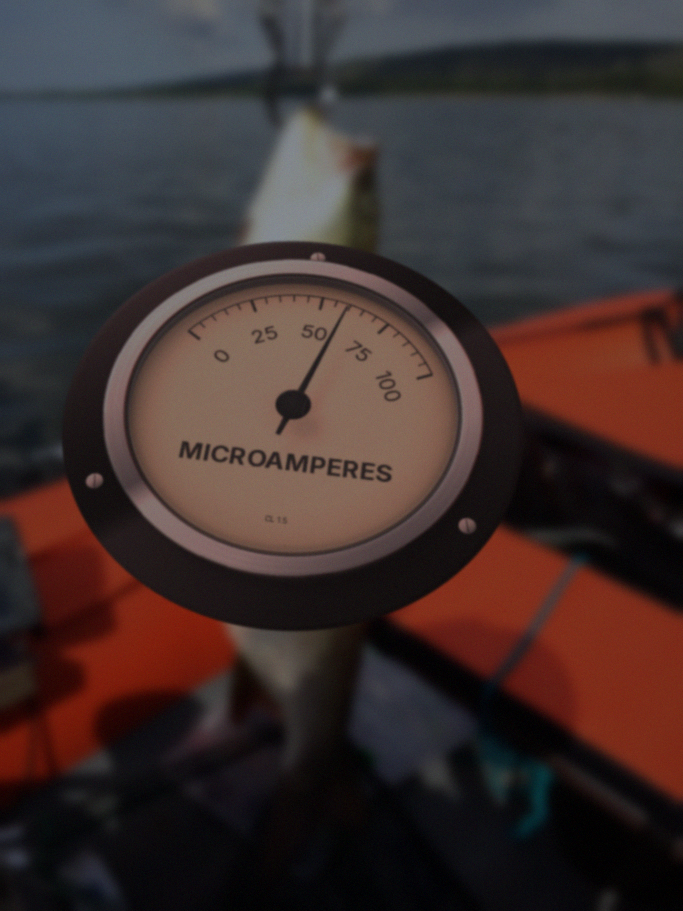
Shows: 60 µA
